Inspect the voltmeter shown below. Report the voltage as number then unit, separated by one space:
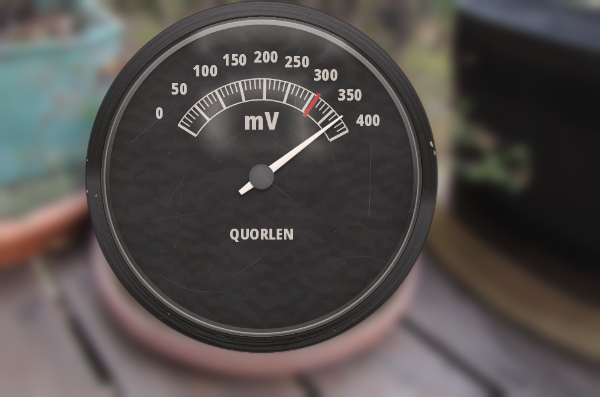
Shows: 370 mV
